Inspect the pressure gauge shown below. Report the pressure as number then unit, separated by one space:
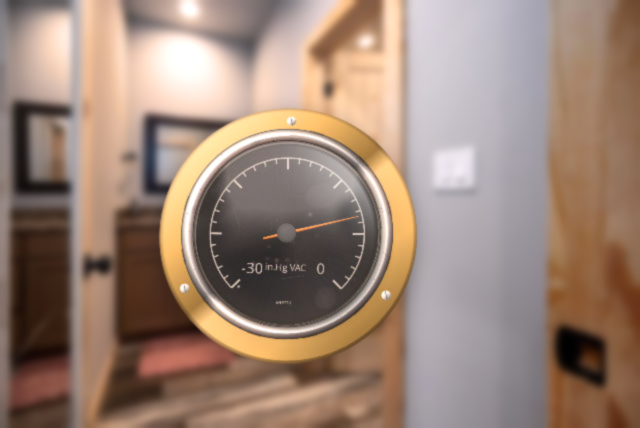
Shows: -6.5 inHg
